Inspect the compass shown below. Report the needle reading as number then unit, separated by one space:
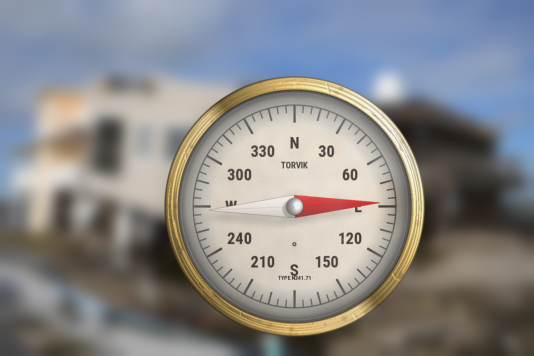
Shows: 87.5 °
